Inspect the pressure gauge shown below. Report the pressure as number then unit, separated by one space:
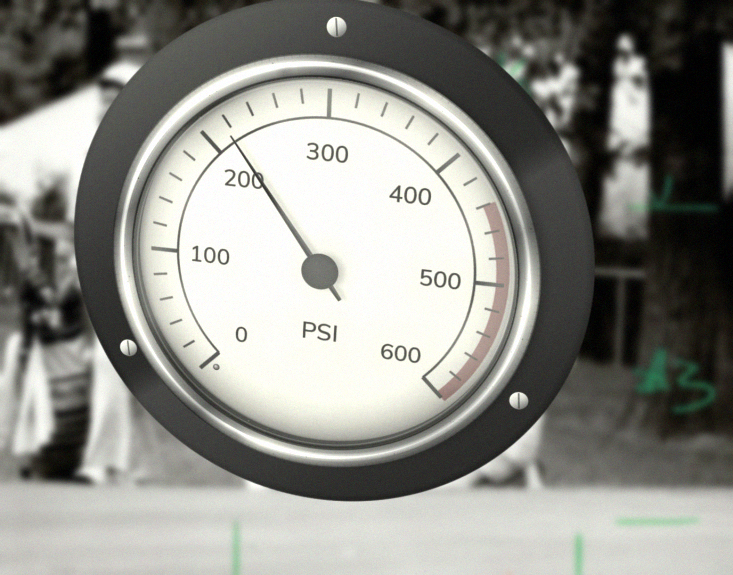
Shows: 220 psi
